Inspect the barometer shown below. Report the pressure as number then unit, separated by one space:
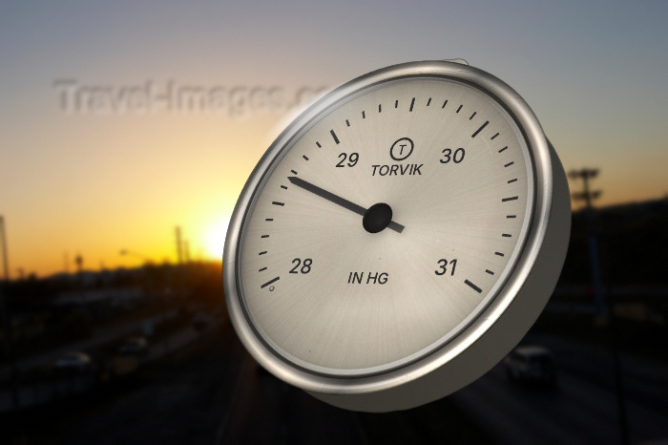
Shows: 28.65 inHg
